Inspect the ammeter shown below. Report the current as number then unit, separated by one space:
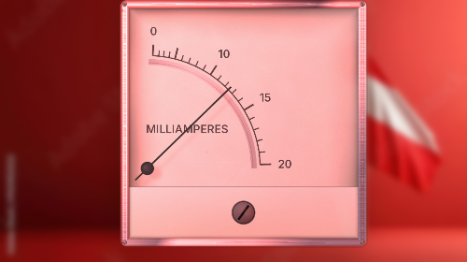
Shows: 12.5 mA
